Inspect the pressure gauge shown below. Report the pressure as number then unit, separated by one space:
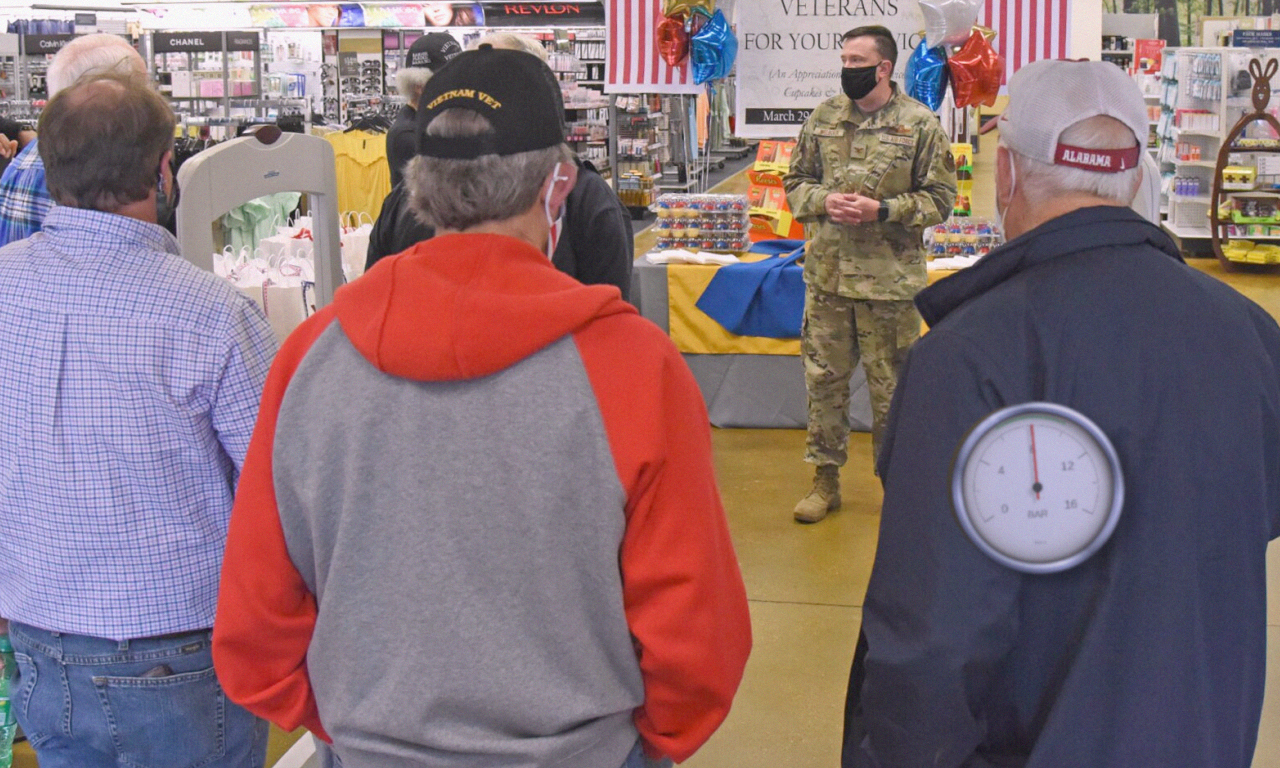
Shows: 8 bar
